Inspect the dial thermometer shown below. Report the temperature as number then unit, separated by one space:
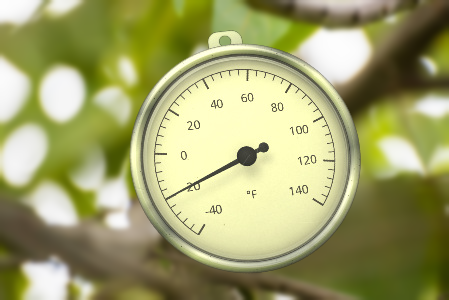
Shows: -20 °F
